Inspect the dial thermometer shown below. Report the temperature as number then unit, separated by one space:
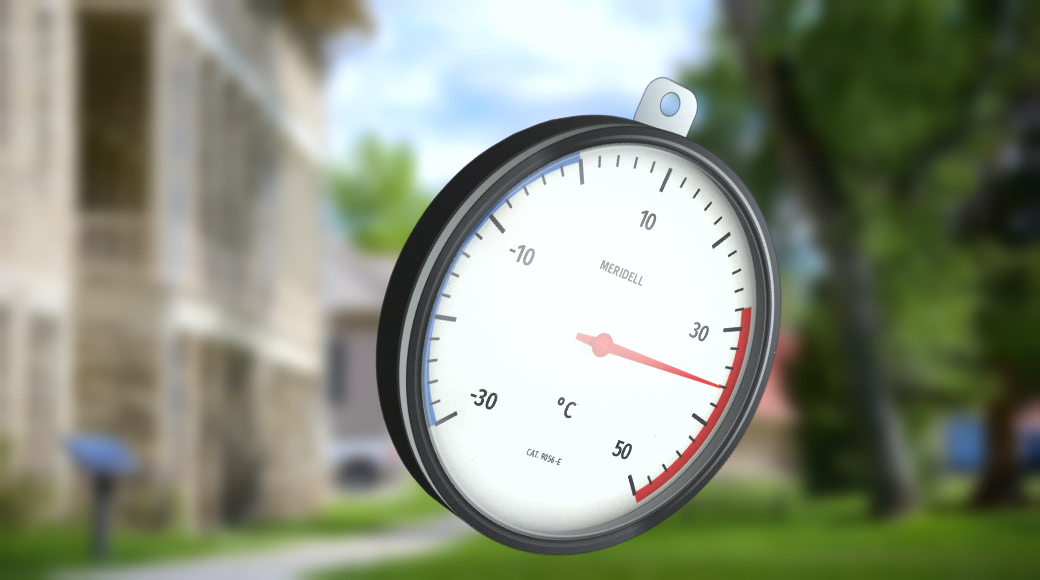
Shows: 36 °C
